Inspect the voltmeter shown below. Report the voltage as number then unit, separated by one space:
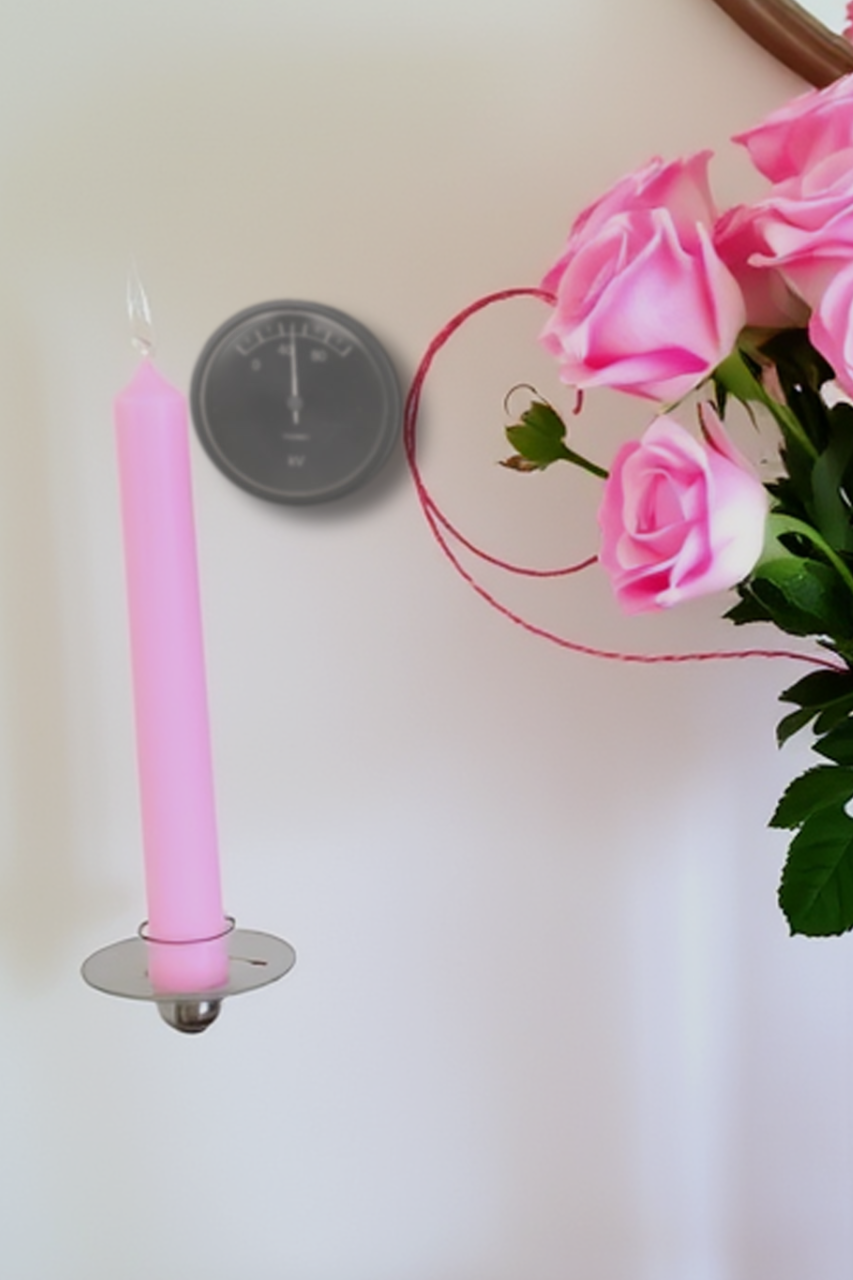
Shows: 50 kV
